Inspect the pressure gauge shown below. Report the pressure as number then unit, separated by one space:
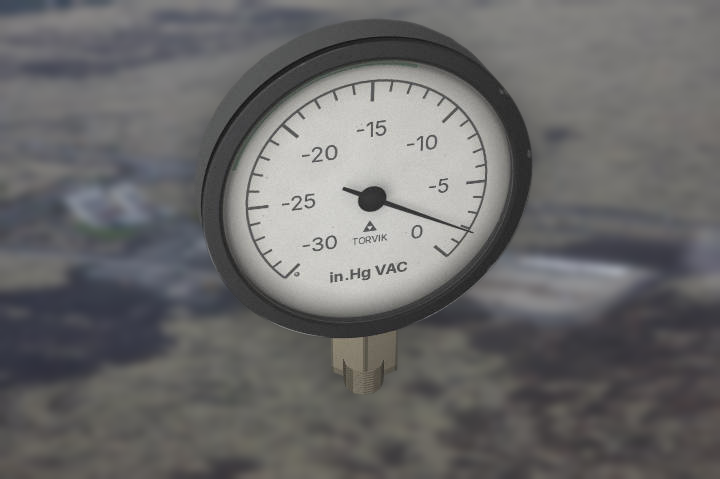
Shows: -2 inHg
